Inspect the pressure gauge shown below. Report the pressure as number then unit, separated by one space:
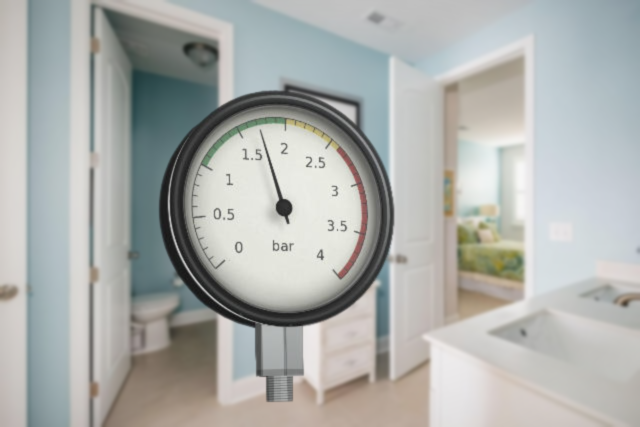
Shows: 1.7 bar
